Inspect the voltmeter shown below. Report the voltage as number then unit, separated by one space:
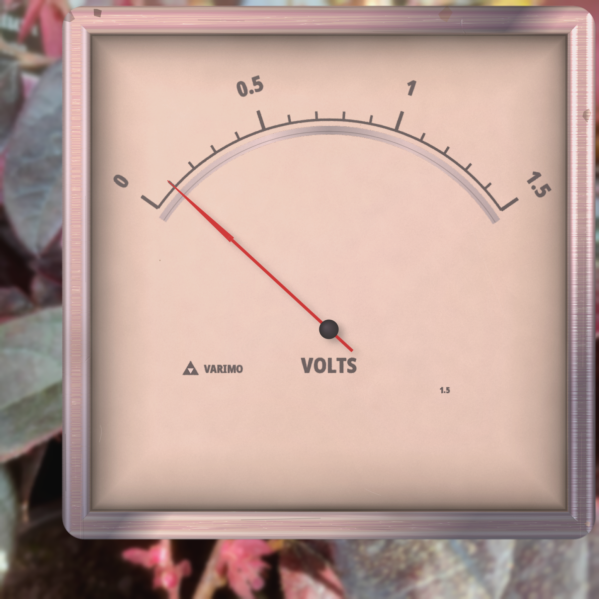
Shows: 0.1 V
